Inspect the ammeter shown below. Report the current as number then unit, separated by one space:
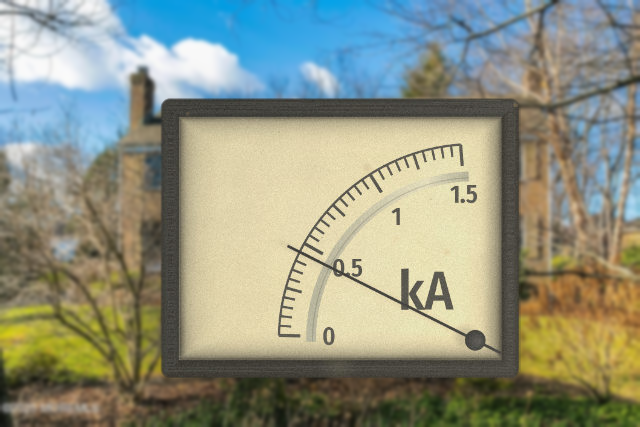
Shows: 0.45 kA
